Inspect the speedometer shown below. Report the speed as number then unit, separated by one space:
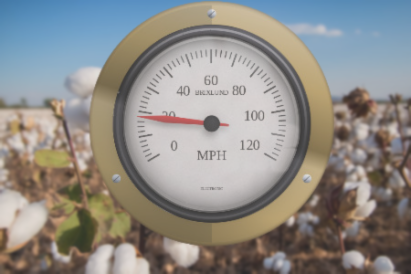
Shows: 18 mph
